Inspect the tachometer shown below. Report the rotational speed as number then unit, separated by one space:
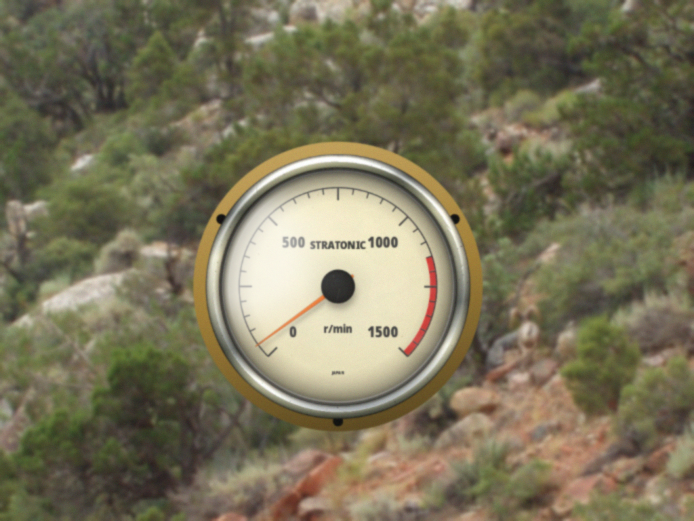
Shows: 50 rpm
